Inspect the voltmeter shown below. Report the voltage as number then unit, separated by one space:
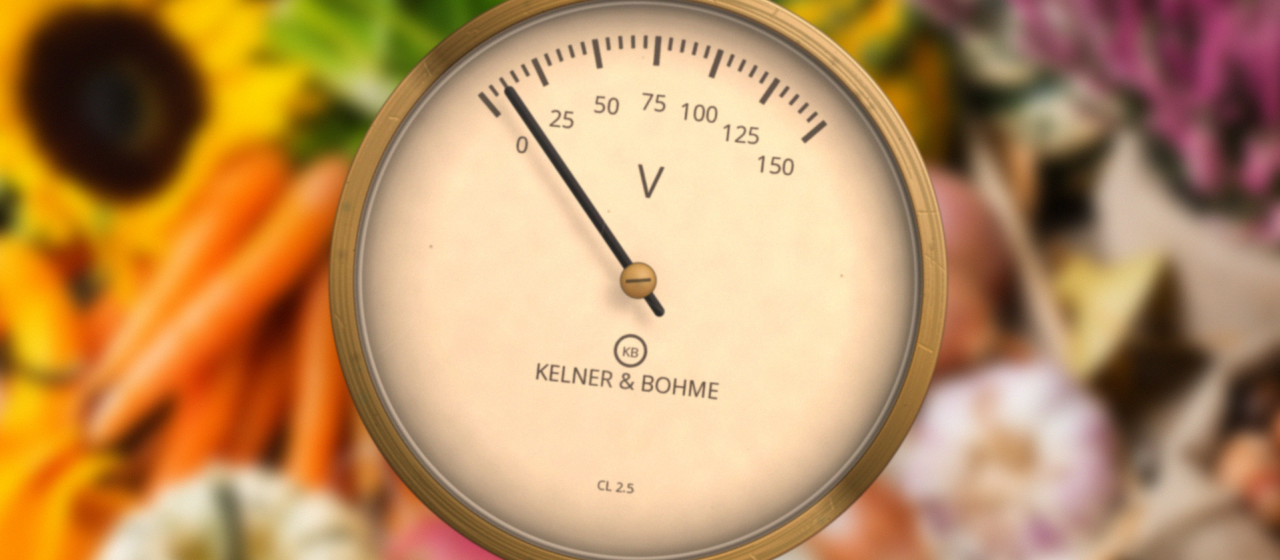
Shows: 10 V
